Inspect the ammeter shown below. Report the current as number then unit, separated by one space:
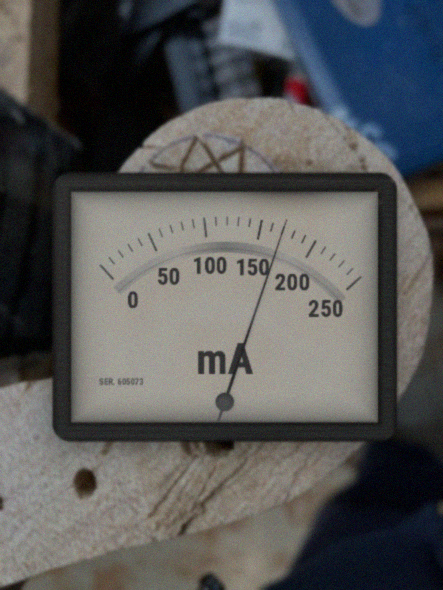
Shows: 170 mA
